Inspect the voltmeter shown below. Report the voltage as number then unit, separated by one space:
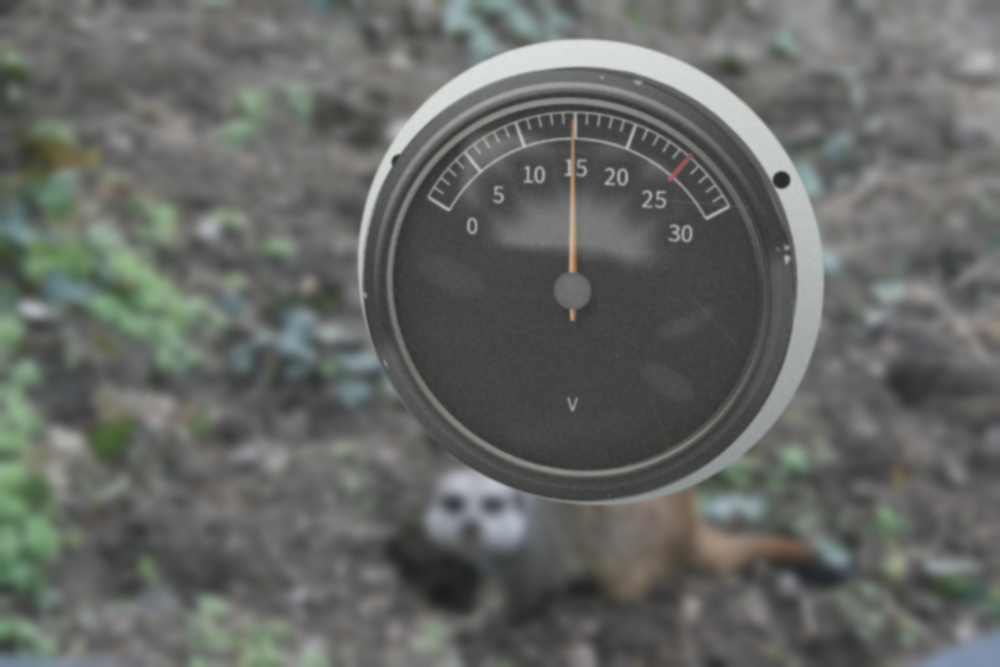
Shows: 15 V
